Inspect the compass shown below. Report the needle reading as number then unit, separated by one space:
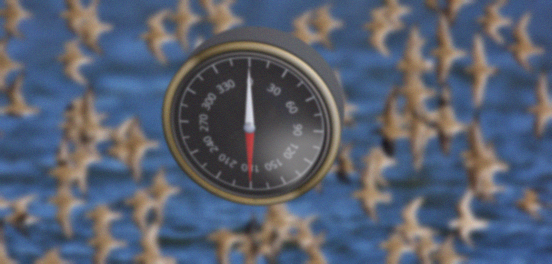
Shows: 180 °
